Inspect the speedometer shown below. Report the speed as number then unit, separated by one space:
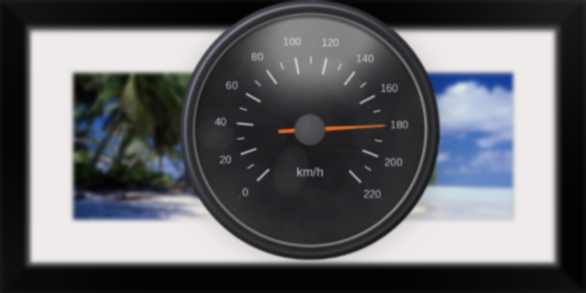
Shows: 180 km/h
